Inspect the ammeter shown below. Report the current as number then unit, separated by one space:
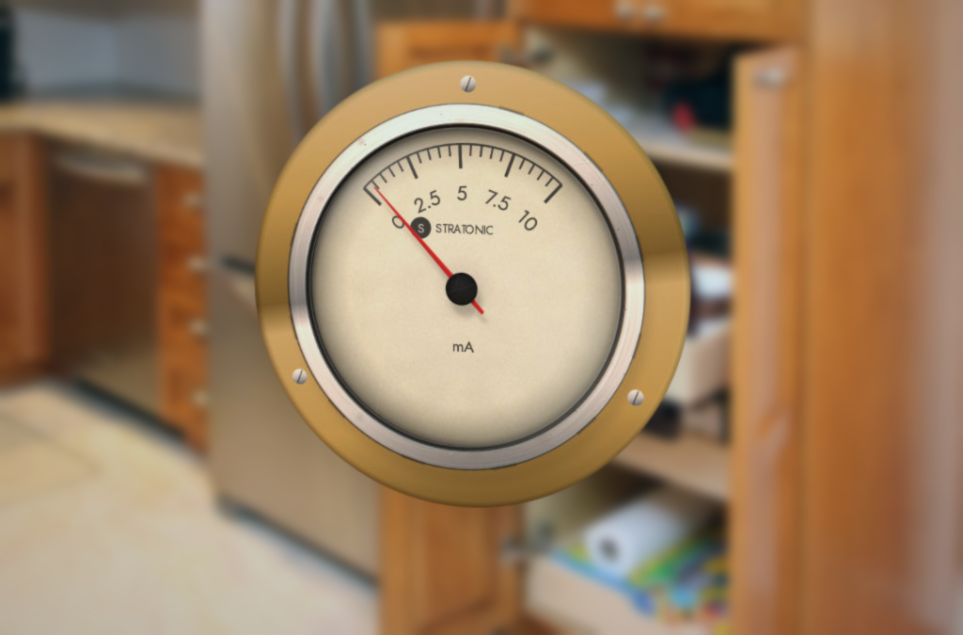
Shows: 0.5 mA
